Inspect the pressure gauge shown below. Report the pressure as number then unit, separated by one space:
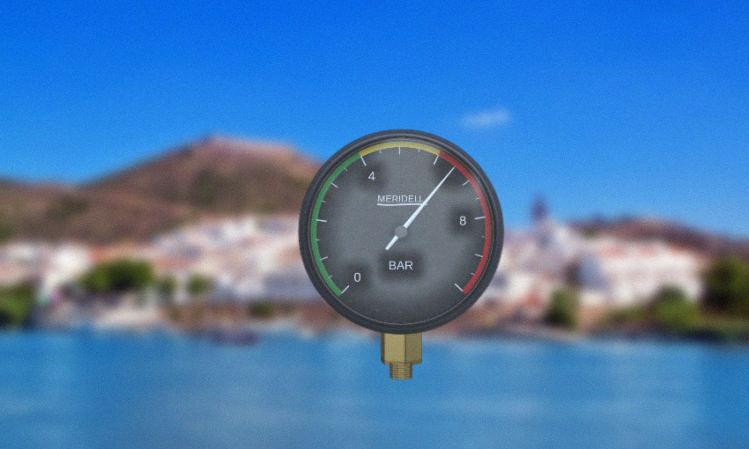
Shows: 6.5 bar
